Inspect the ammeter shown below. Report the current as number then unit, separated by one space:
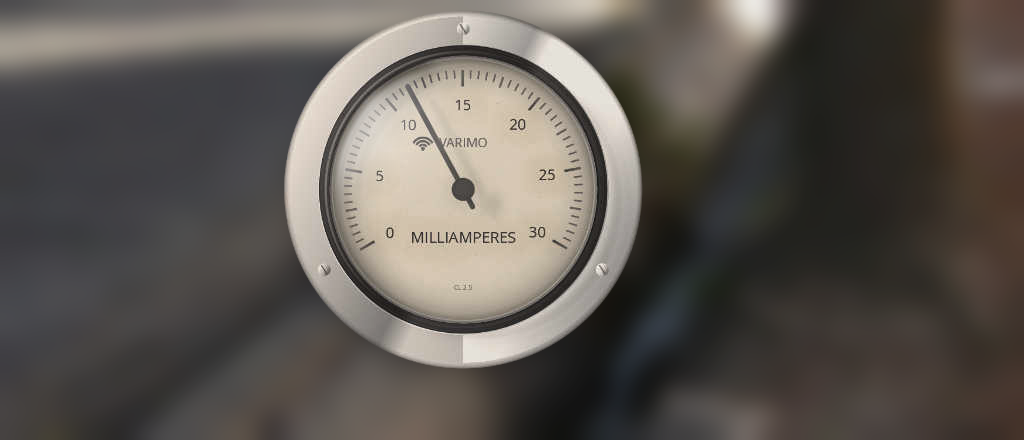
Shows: 11.5 mA
